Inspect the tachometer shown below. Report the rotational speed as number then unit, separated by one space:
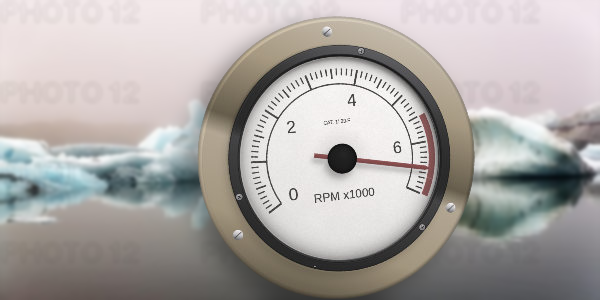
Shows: 6500 rpm
